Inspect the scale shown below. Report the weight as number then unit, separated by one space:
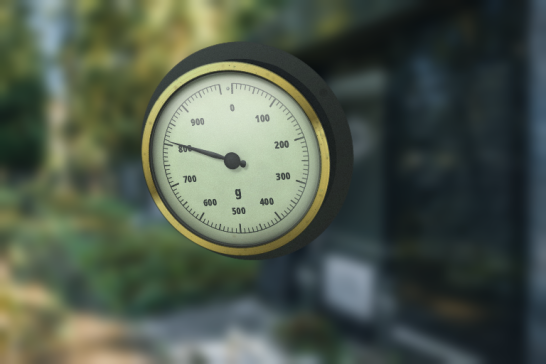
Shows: 810 g
